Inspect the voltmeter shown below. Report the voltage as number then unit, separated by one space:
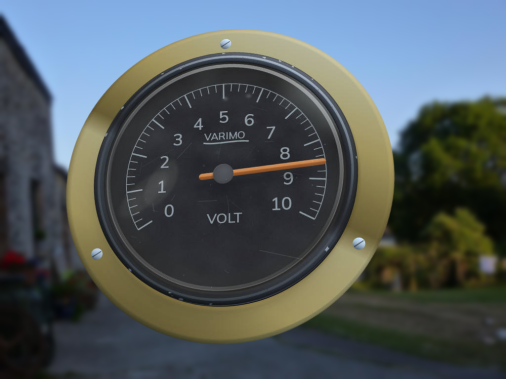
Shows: 8.6 V
